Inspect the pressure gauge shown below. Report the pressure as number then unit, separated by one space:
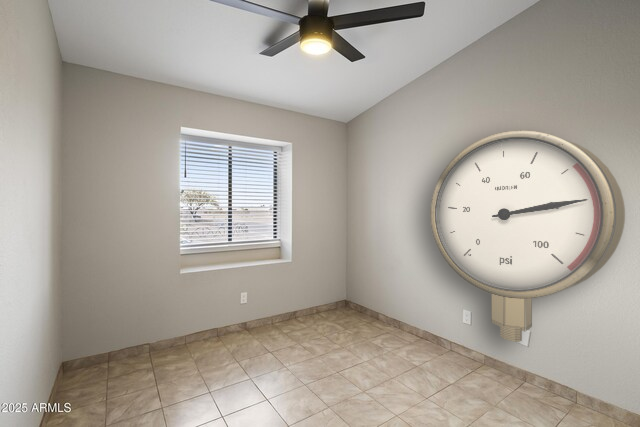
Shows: 80 psi
